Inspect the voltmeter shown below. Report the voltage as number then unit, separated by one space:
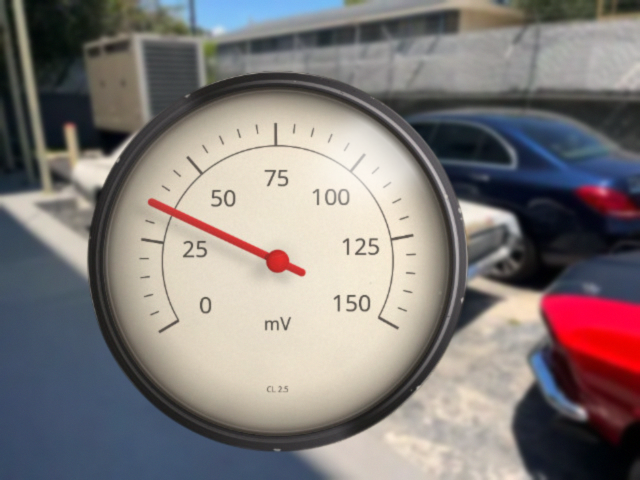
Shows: 35 mV
